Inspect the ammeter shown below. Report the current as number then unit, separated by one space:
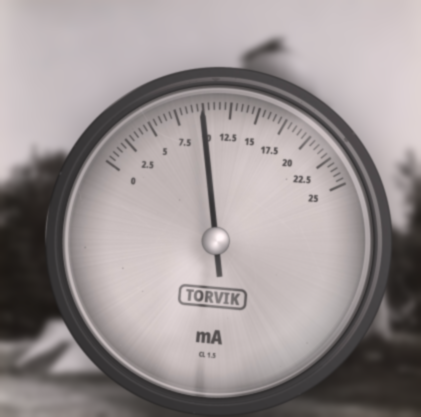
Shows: 10 mA
